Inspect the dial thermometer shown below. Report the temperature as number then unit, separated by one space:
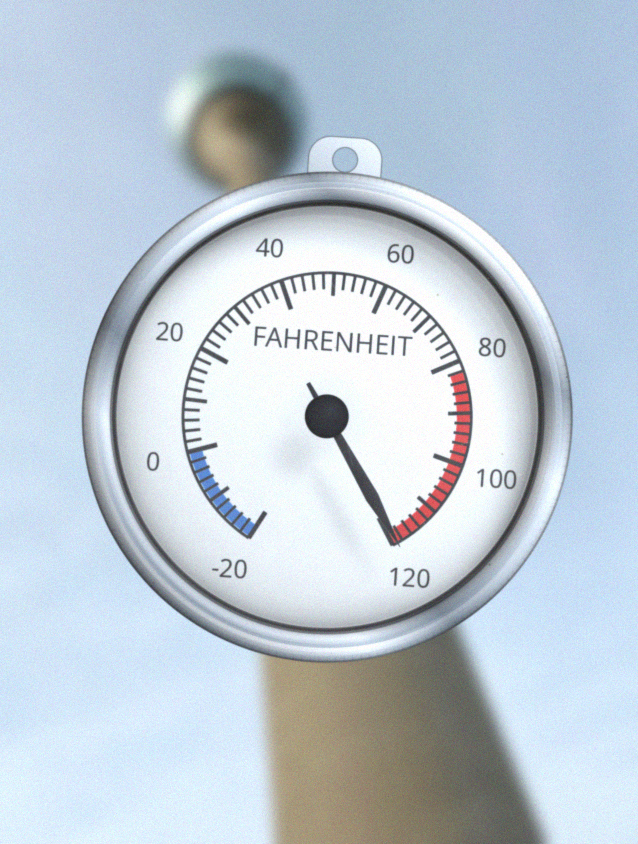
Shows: 119 °F
